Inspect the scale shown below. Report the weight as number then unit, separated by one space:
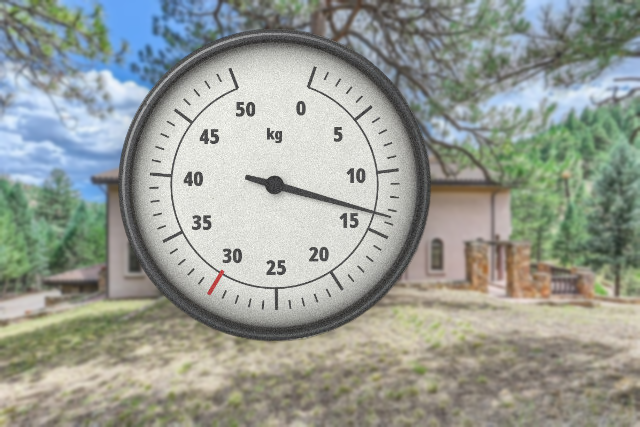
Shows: 13.5 kg
